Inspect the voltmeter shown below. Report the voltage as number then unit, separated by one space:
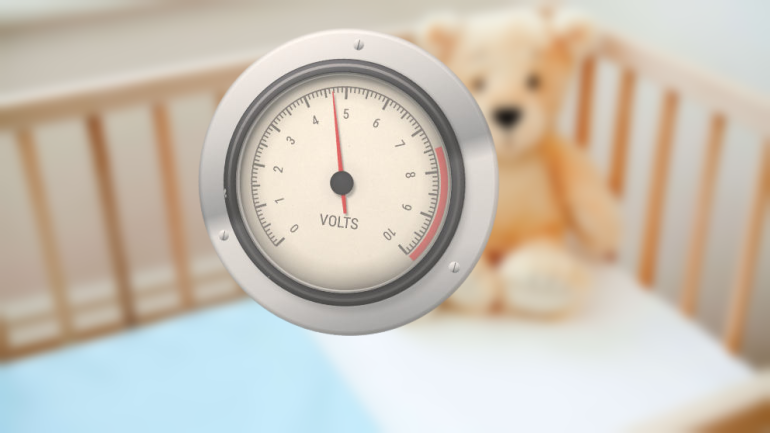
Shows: 4.7 V
